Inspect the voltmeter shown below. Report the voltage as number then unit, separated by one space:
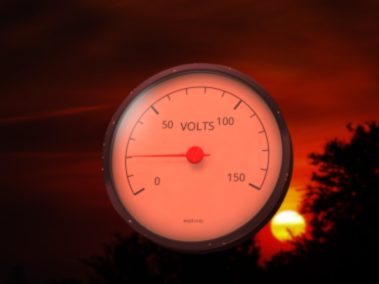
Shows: 20 V
